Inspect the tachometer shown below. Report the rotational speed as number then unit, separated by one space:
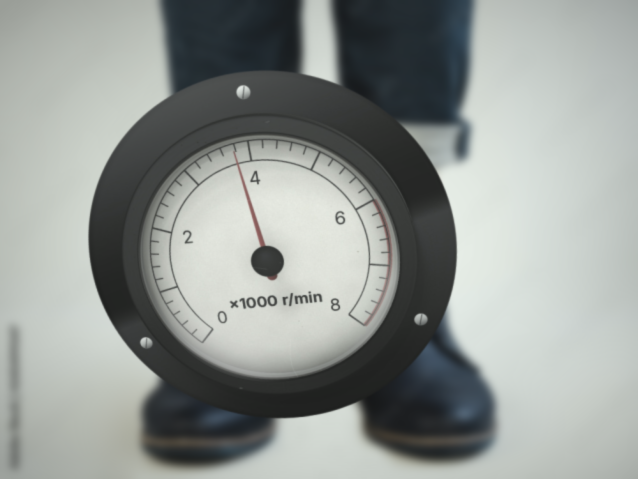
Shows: 3800 rpm
